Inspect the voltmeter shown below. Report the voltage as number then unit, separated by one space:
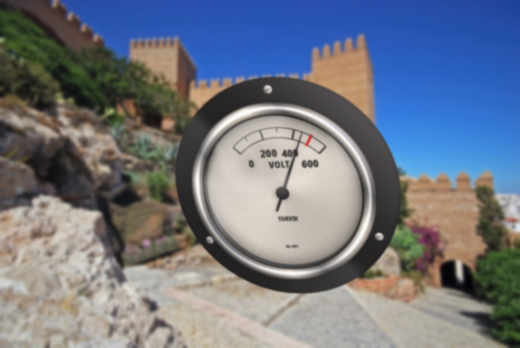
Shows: 450 V
